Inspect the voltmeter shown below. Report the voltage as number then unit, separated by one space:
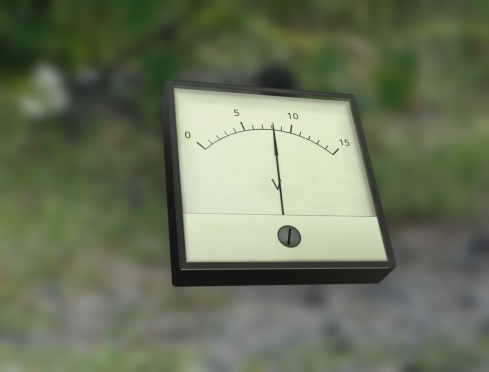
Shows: 8 V
